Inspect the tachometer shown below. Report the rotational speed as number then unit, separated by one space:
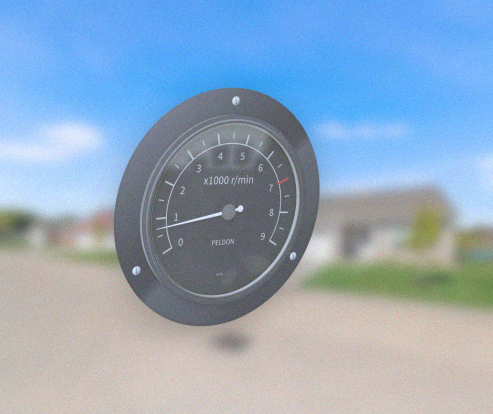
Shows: 750 rpm
